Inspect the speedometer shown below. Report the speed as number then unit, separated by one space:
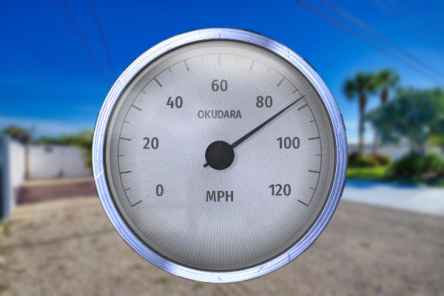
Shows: 87.5 mph
